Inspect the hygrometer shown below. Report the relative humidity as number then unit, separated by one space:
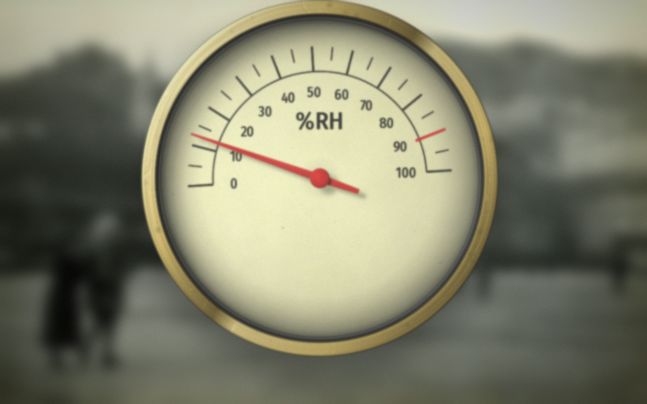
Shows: 12.5 %
